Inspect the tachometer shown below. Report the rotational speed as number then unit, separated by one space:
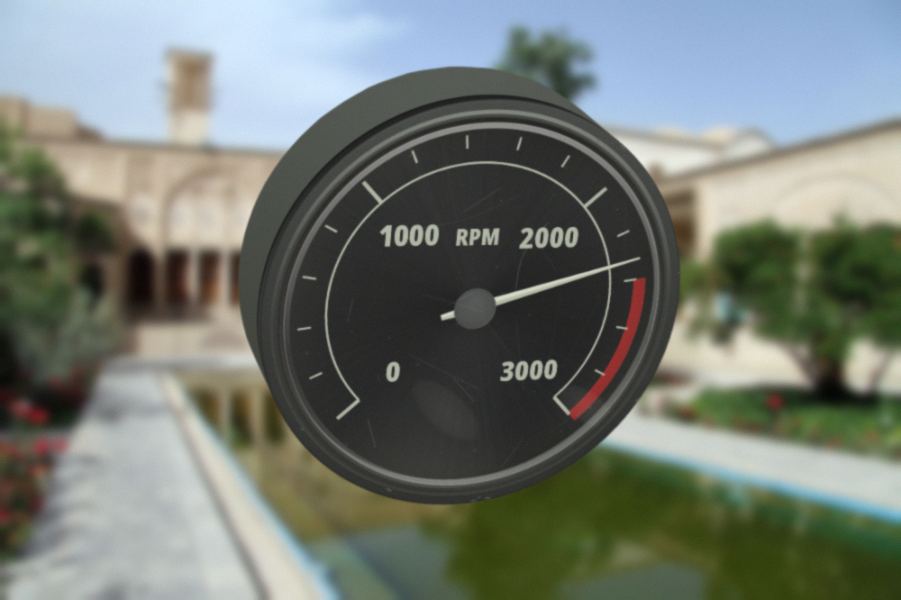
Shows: 2300 rpm
